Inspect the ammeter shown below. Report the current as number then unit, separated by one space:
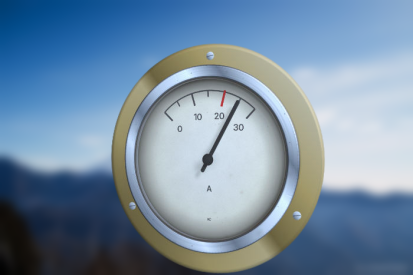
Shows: 25 A
